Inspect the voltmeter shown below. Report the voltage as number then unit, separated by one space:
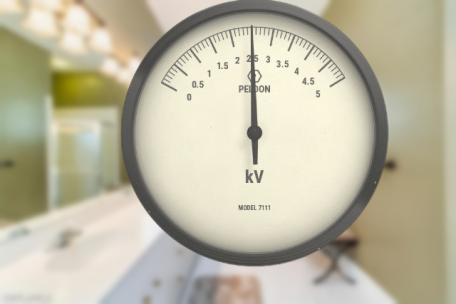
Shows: 2.5 kV
